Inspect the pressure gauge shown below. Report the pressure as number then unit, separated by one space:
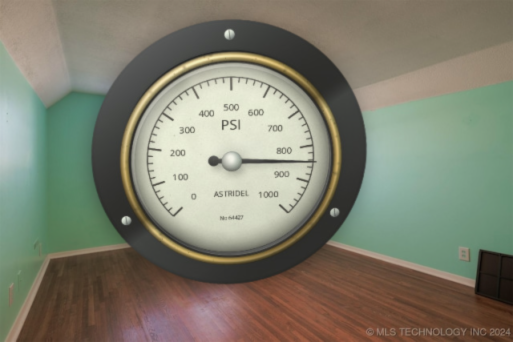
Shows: 840 psi
